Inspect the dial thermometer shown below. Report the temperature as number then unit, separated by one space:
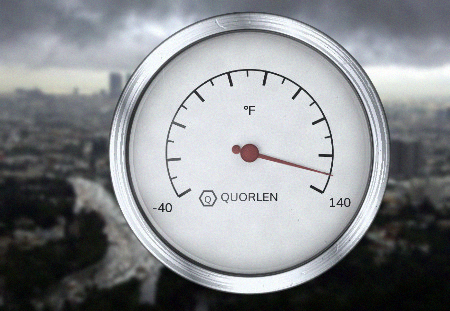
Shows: 130 °F
